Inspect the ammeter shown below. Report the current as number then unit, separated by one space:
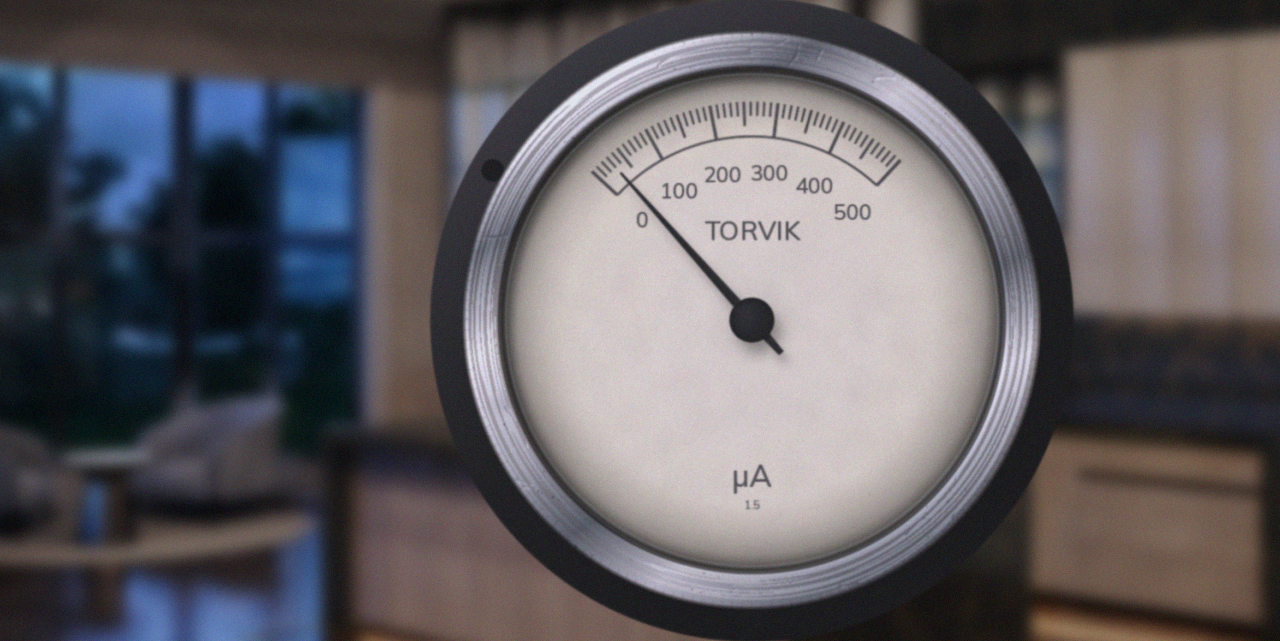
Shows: 30 µA
